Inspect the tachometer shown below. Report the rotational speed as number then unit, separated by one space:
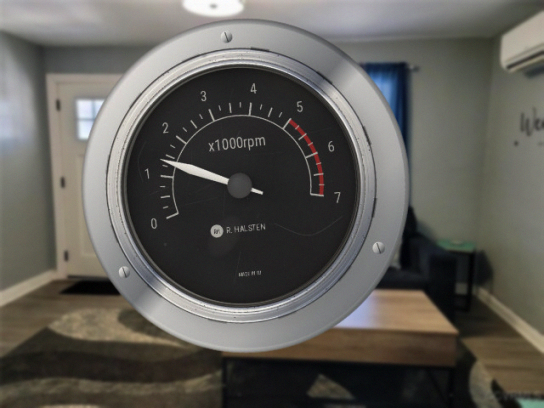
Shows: 1375 rpm
